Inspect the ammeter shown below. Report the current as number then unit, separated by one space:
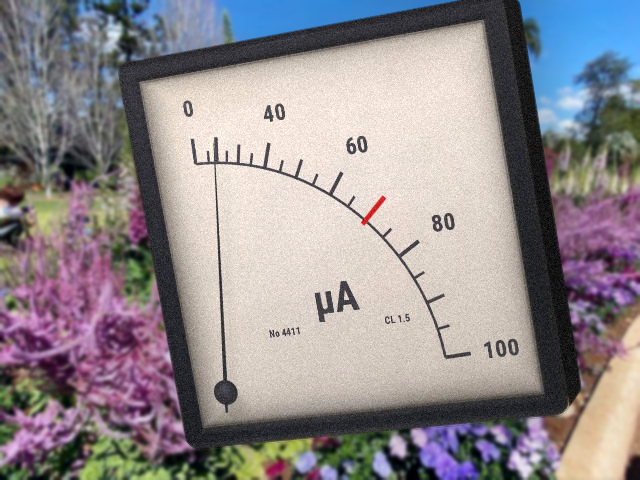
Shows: 20 µA
